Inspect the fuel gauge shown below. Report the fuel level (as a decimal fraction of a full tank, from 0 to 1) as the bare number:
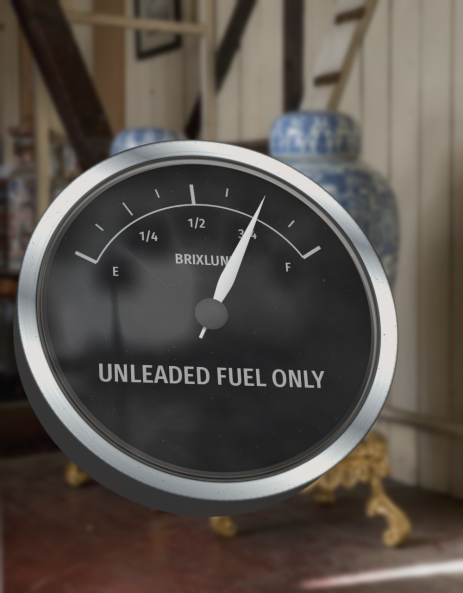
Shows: 0.75
